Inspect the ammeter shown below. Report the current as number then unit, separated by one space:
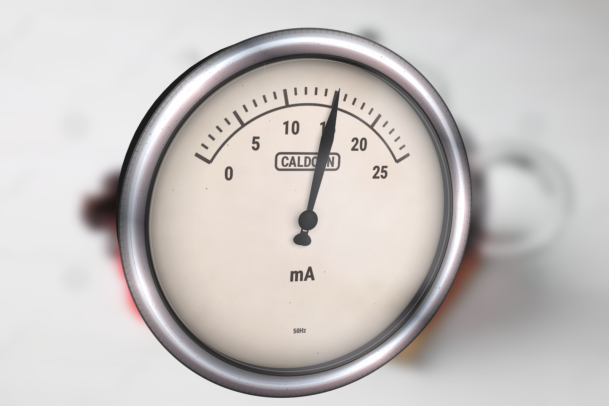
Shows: 15 mA
